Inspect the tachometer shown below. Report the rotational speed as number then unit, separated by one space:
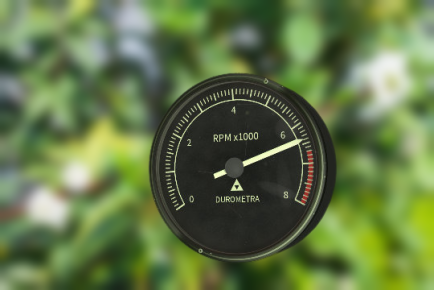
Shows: 6400 rpm
